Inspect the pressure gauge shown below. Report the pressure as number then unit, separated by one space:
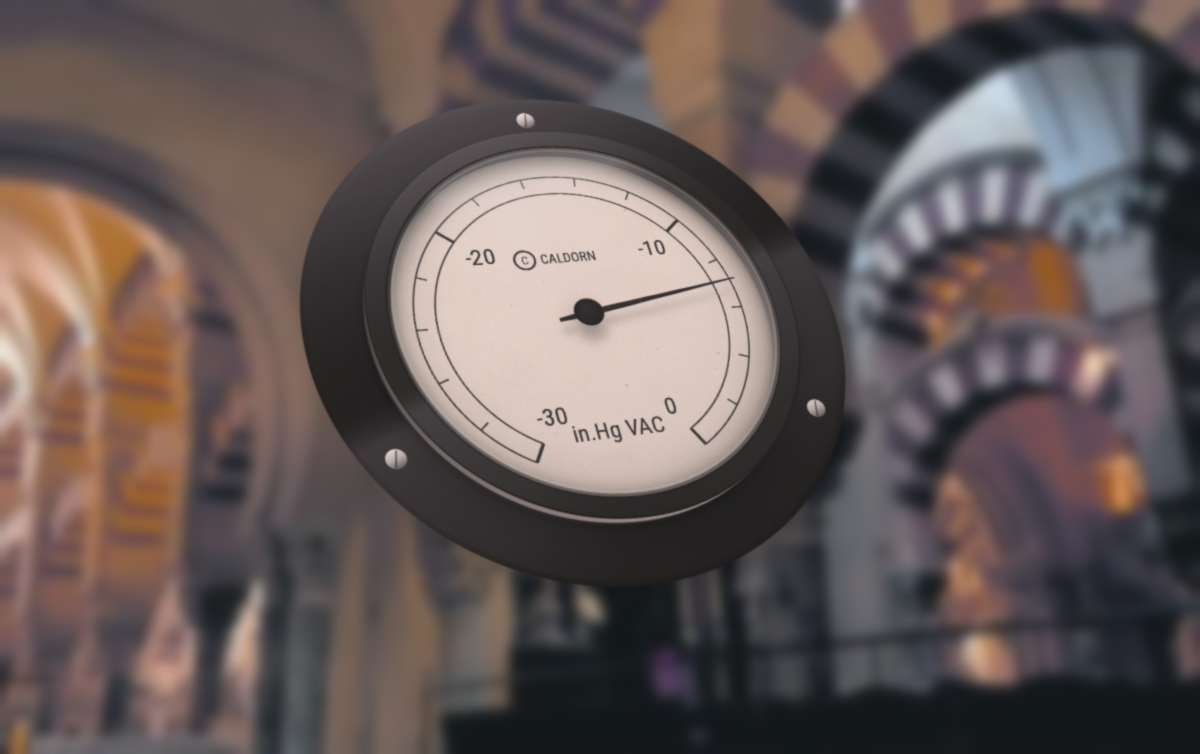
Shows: -7 inHg
